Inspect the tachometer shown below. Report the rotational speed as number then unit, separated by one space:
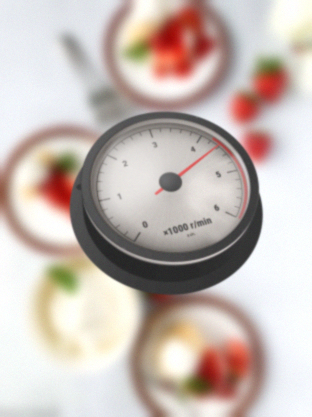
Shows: 4400 rpm
